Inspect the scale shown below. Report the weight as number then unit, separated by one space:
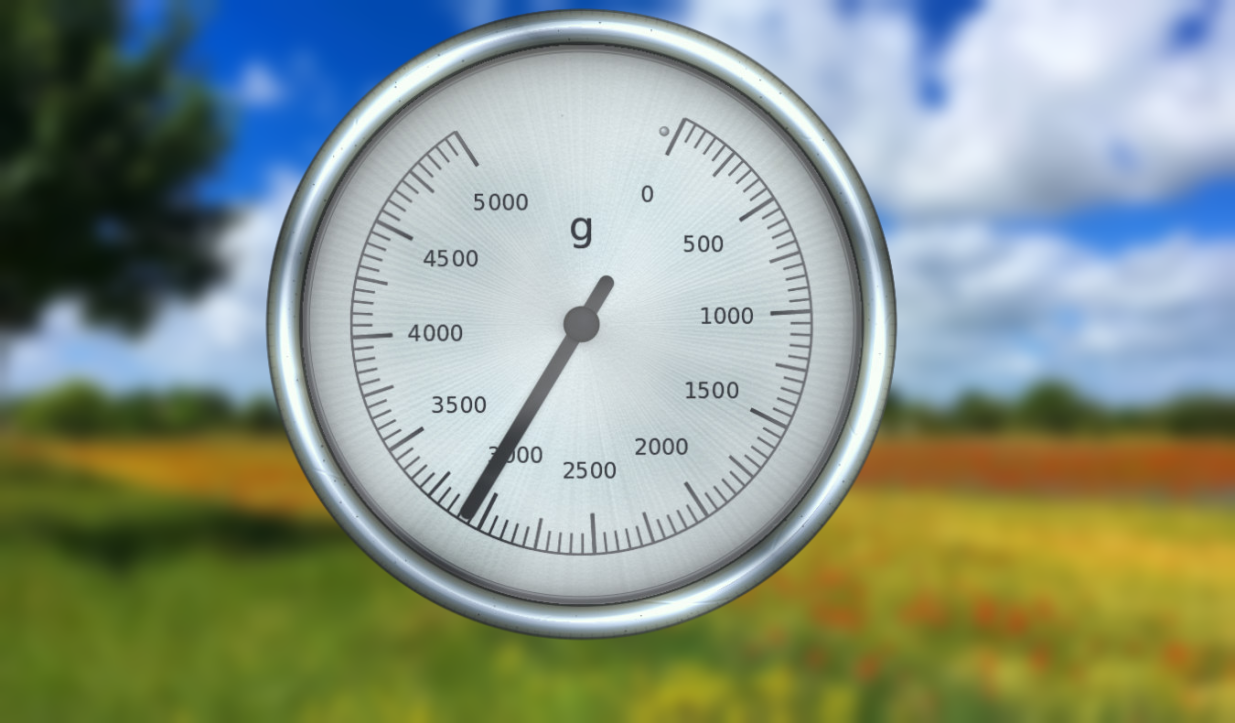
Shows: 3075 g
